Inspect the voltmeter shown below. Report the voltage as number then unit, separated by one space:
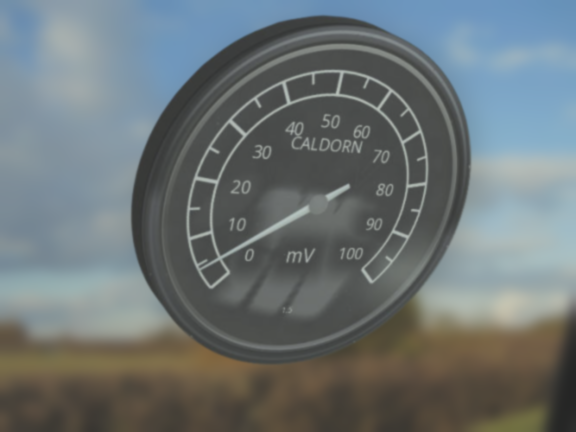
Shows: 5 mV
